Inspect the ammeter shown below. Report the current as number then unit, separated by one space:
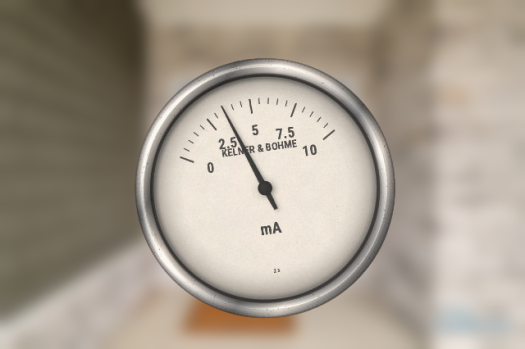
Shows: 3.5 mA
